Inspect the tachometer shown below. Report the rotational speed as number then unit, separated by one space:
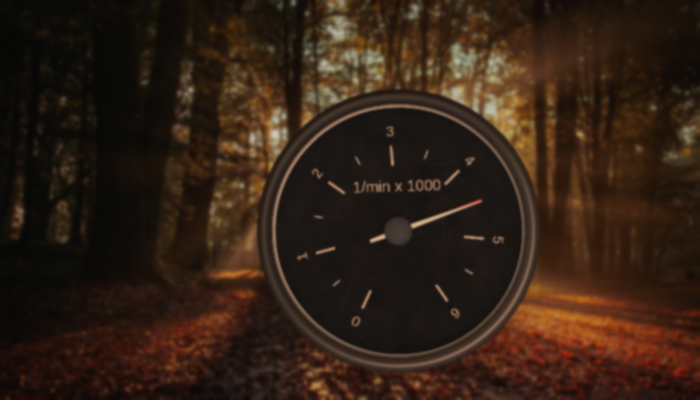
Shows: 4500 rpm
